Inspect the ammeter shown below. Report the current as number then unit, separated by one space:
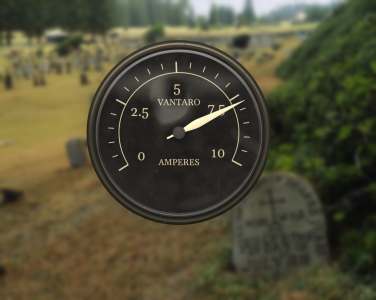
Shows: 7.75 A
